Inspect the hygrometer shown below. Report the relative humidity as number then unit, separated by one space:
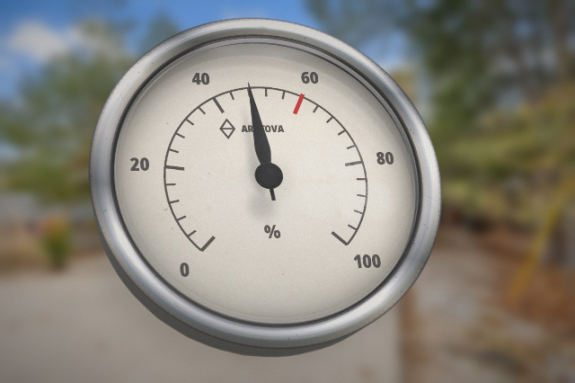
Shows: 48 %
